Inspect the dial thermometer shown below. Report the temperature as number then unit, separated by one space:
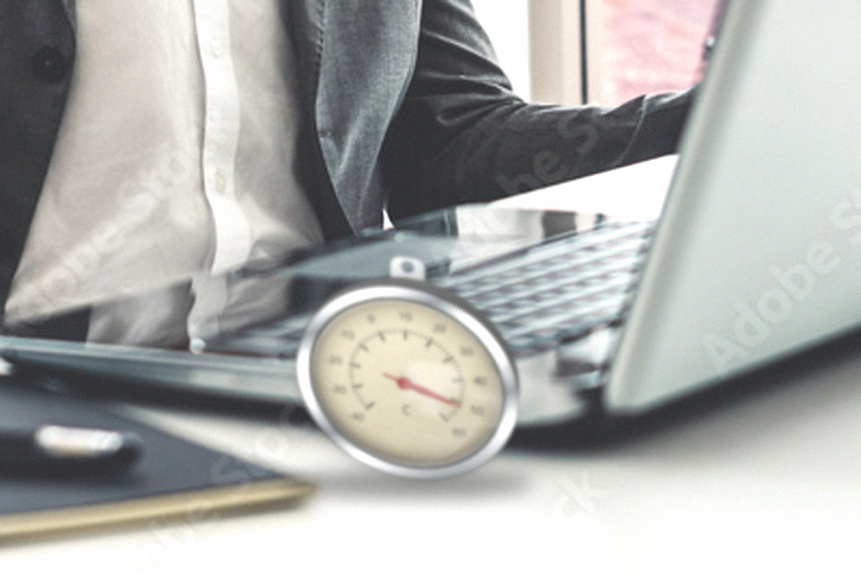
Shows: 50 °C
